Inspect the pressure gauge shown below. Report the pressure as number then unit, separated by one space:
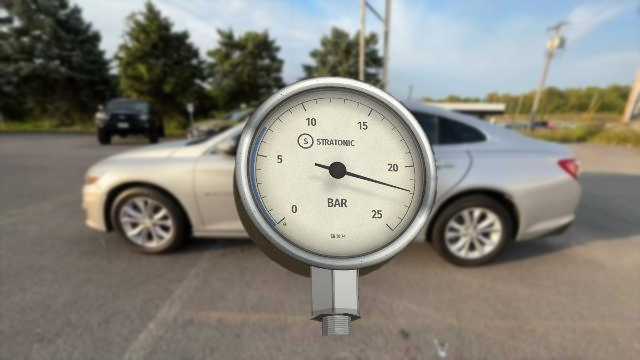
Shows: 22 bar
